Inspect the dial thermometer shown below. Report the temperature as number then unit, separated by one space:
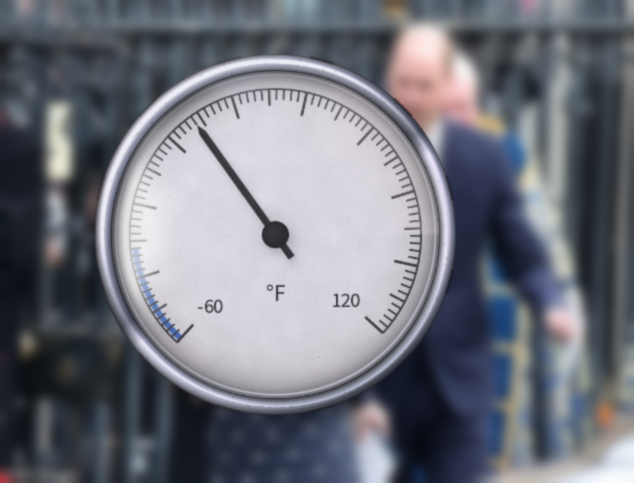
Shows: 8 °F
